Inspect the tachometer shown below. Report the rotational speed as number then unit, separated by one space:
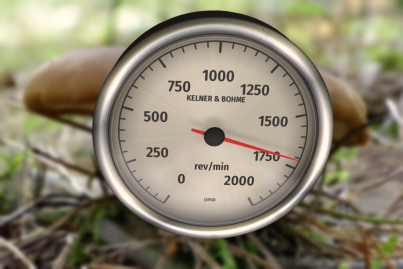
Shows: 1700 rpm
